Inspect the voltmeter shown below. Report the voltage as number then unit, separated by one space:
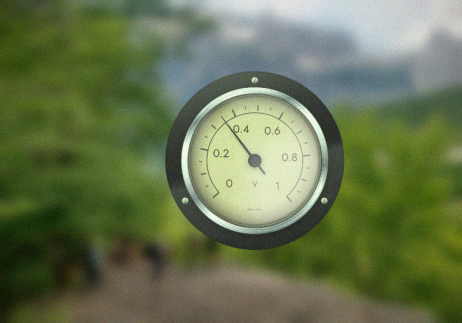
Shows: 0.35 V
